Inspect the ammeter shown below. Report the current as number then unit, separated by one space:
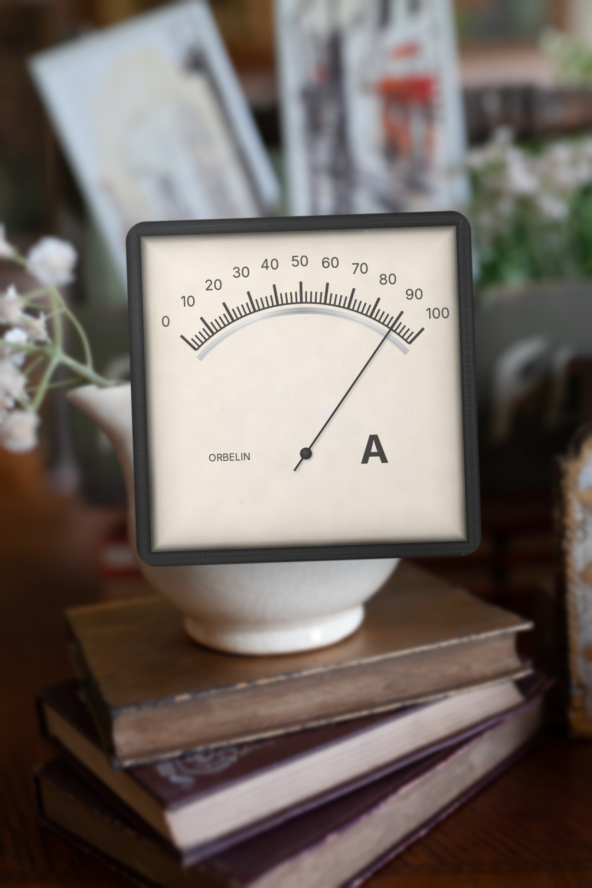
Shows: 90 A
